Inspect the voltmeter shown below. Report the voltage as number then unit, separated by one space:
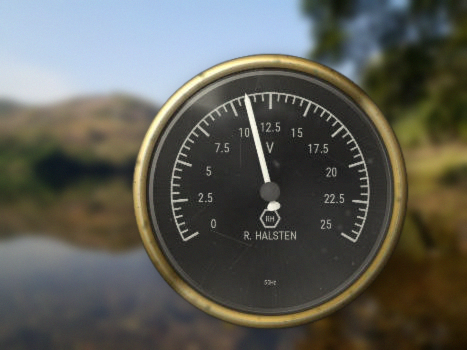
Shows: 11 V
